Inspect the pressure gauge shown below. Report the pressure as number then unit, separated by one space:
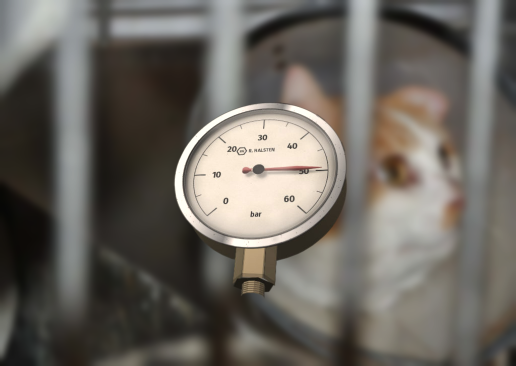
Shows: 50 bar
